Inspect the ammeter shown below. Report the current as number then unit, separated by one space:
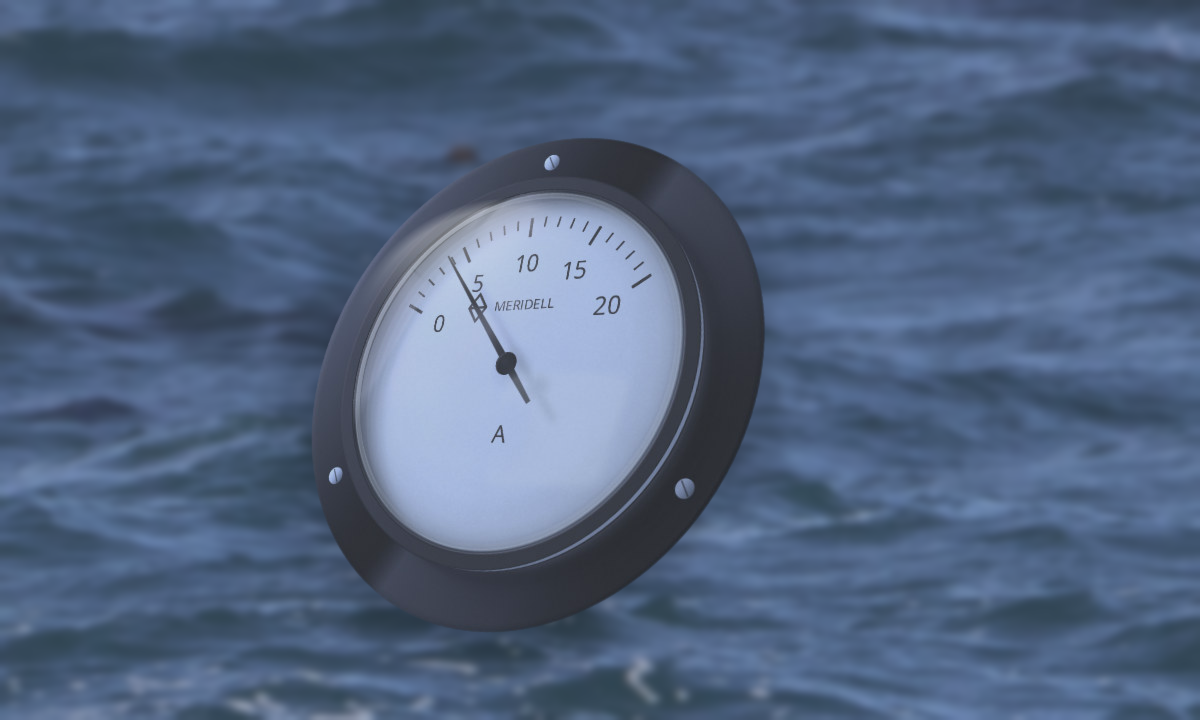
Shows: 4 A
